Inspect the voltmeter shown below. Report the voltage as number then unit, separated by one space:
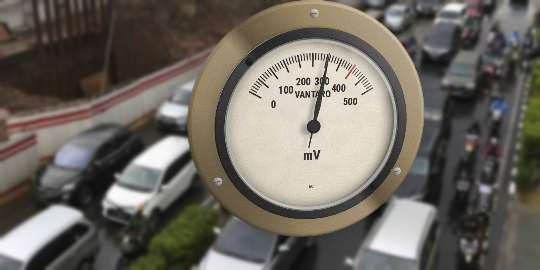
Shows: 300 mV
